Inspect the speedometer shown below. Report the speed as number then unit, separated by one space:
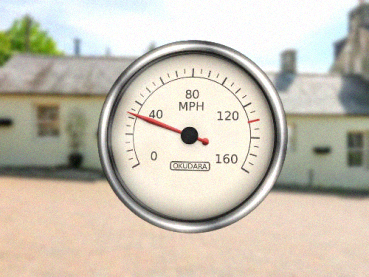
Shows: 32.5 mph
